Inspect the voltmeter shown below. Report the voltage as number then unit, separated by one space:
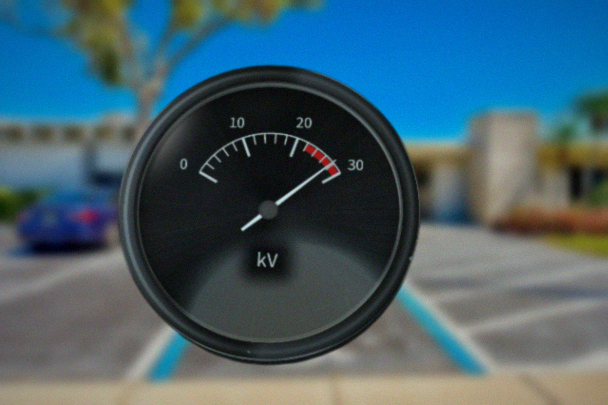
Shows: 28 kV
